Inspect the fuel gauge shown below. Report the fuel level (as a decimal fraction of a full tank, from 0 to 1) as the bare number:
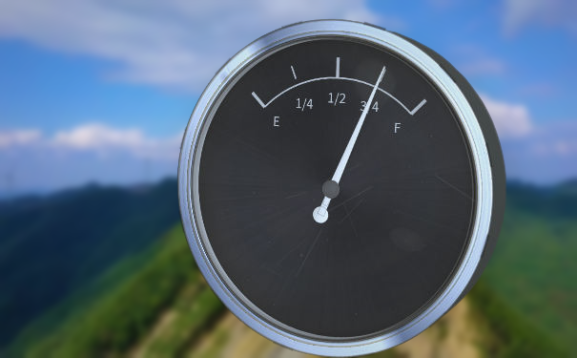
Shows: 0.75
